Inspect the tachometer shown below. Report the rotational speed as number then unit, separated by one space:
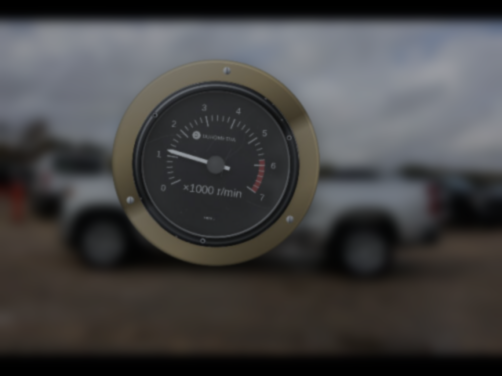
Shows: 1200 rpm
